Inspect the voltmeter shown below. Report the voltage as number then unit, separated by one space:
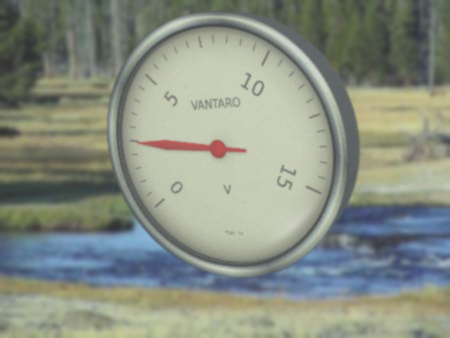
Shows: 2.5 V
